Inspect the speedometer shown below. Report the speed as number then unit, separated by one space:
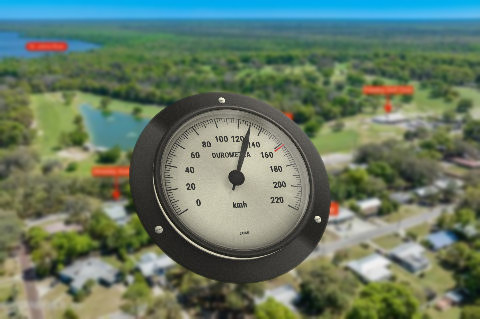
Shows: 130 km/h
